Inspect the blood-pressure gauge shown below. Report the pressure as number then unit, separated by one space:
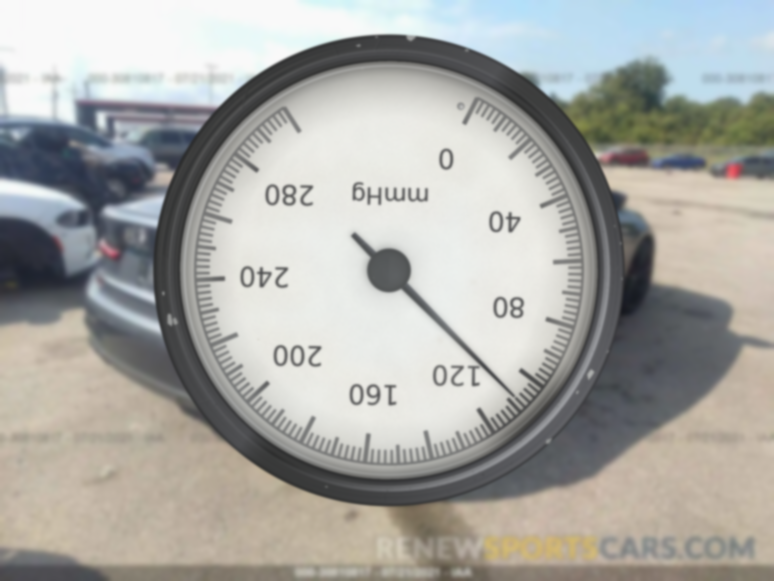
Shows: 108 mmHg
